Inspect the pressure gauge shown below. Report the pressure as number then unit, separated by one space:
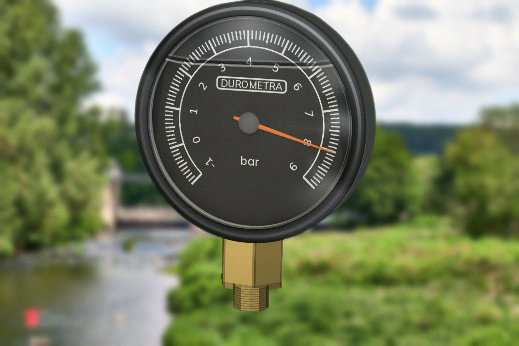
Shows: 8 bar
